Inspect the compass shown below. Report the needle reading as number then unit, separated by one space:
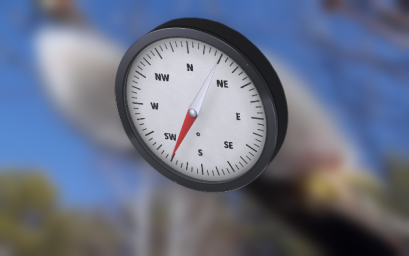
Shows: 210 °
